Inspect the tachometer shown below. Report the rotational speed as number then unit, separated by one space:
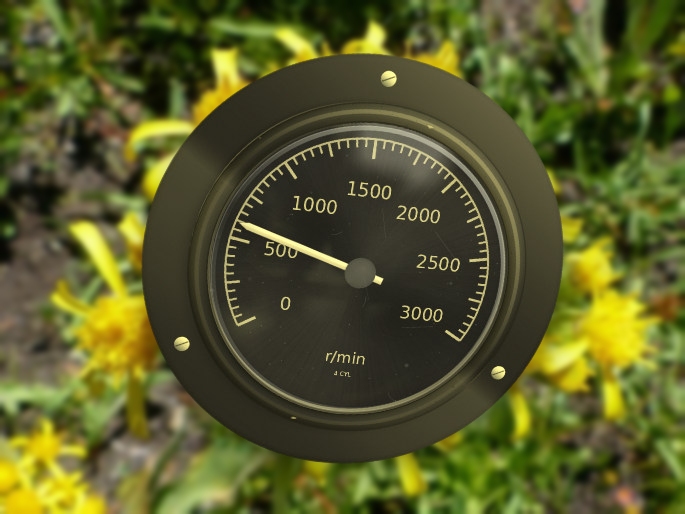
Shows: 600 rpm
